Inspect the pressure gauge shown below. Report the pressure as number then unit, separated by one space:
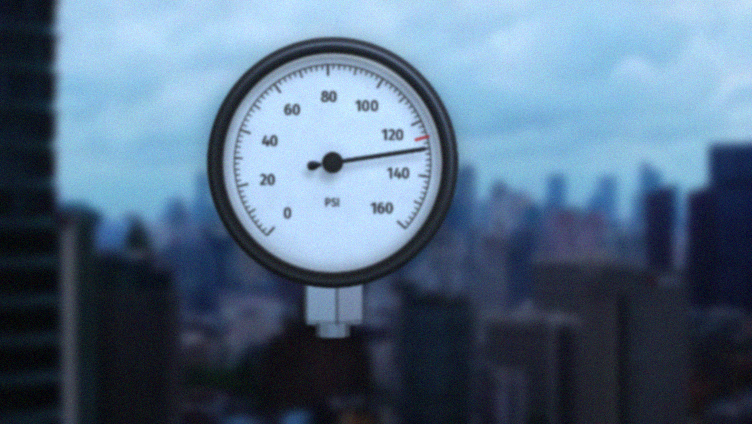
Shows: 130 psi
